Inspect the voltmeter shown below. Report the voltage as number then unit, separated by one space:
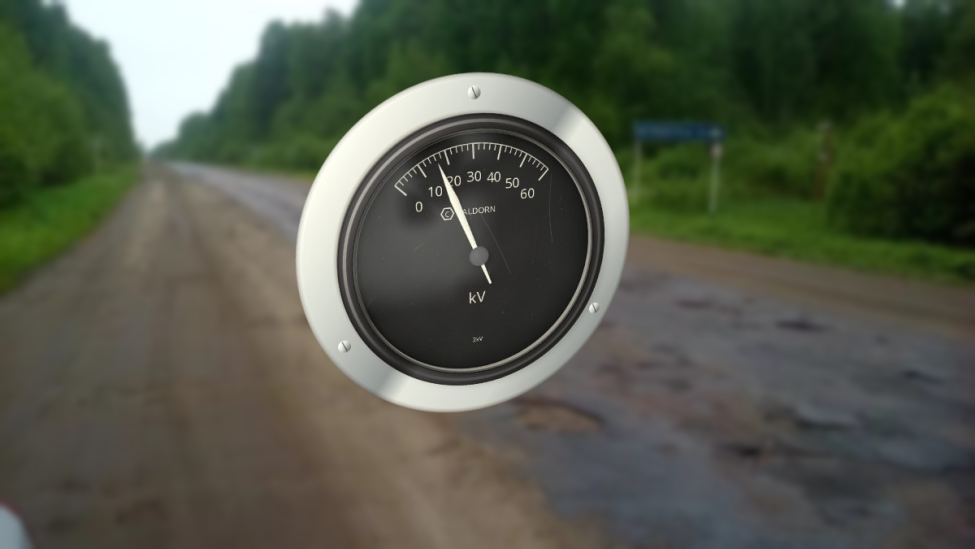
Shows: 16 kV
